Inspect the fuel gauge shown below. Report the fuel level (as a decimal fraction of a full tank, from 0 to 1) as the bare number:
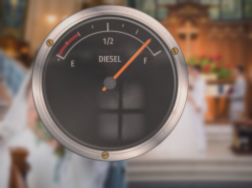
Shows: 0.875
